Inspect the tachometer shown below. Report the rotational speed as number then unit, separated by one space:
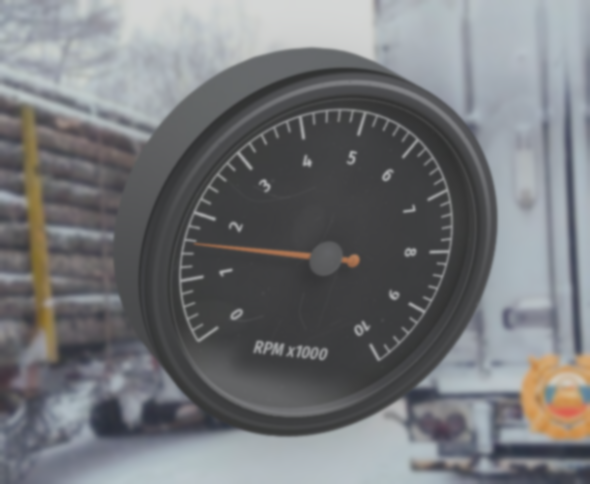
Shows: 1600 rpm
